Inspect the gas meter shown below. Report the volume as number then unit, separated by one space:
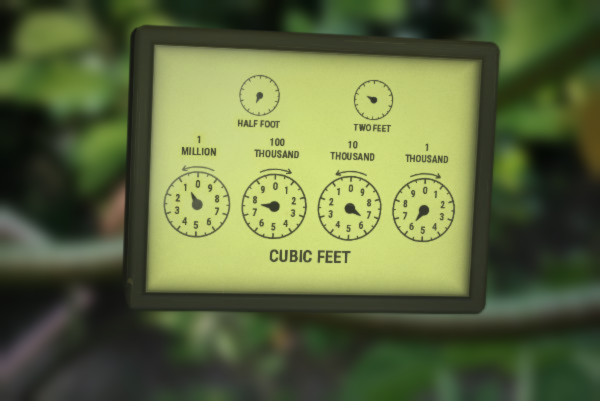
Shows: 76600 ft³
